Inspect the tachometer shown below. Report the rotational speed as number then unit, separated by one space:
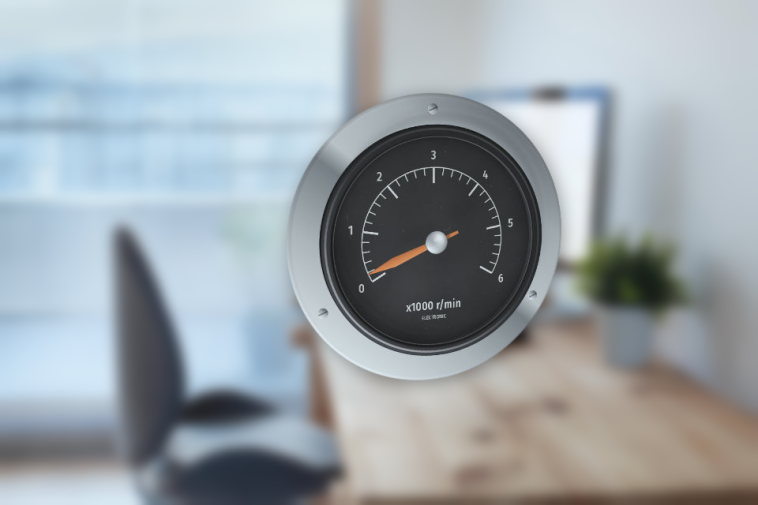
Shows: 200 rpm
